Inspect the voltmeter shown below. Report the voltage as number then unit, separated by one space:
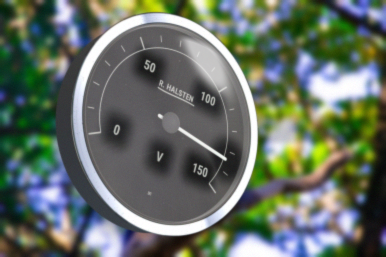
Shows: 135 V
